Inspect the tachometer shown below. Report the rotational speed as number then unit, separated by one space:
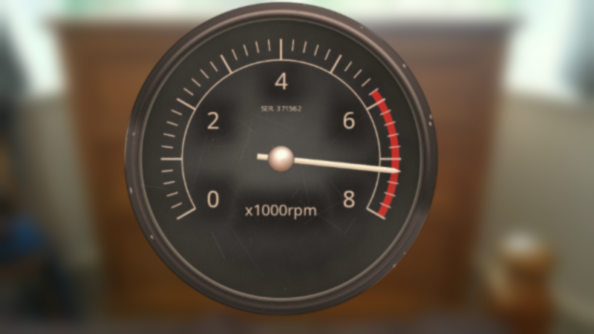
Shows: 7200 rpm
